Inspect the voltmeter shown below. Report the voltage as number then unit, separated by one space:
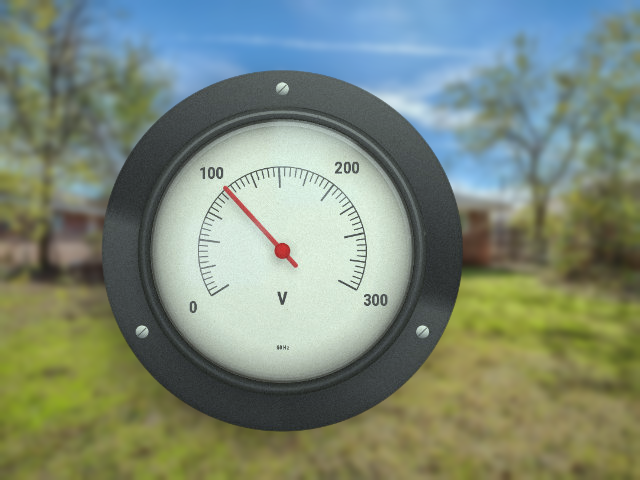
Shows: 100 V
